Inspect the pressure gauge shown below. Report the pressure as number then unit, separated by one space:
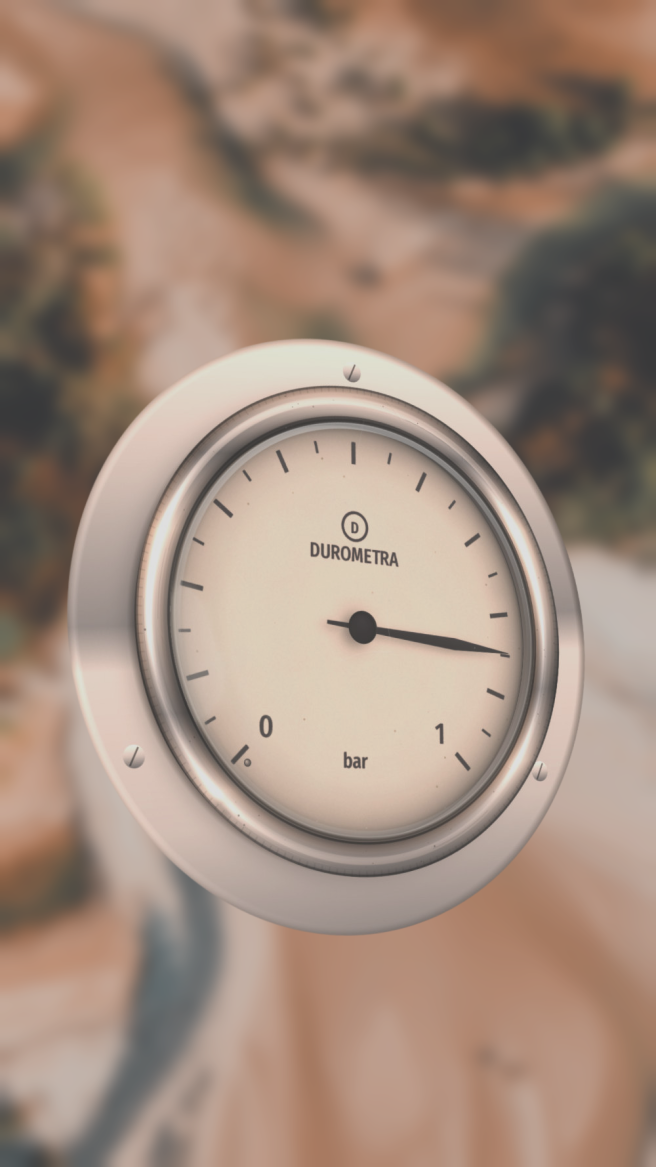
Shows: 0.85 bar
